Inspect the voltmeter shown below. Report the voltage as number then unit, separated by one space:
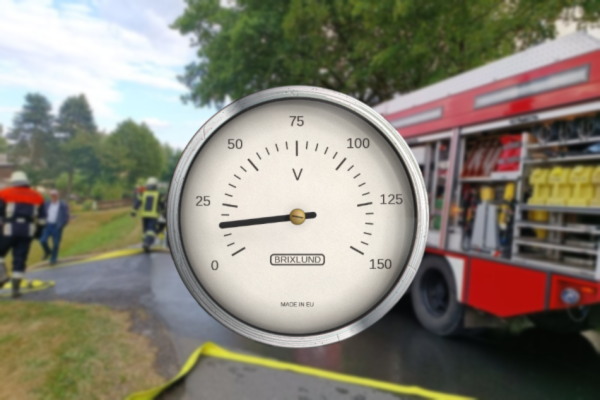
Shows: 15 V
